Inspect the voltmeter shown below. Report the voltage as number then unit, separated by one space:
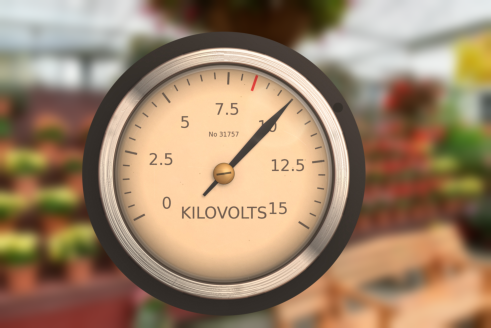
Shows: 10 kV
